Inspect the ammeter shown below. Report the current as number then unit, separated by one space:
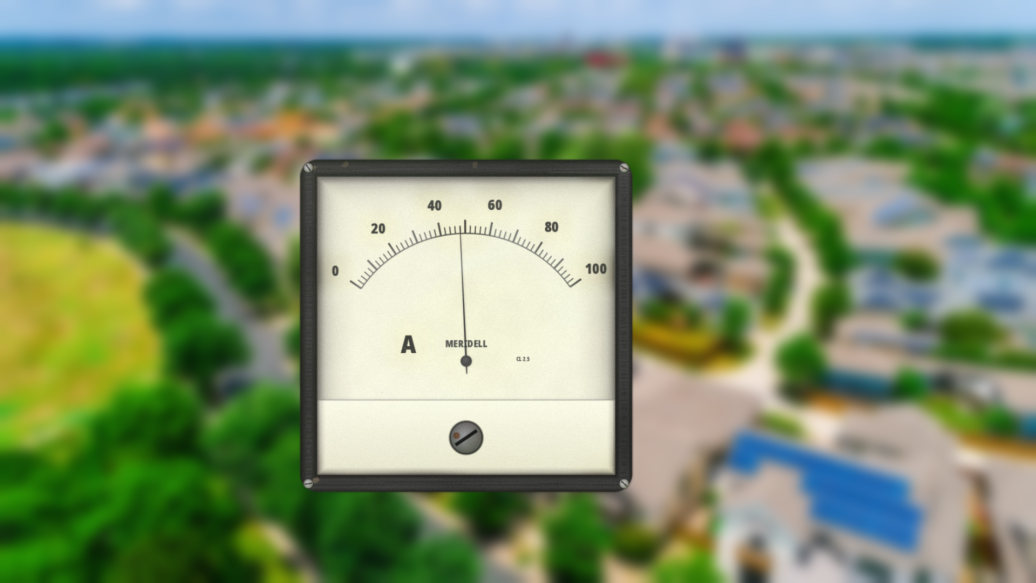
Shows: 48 A
